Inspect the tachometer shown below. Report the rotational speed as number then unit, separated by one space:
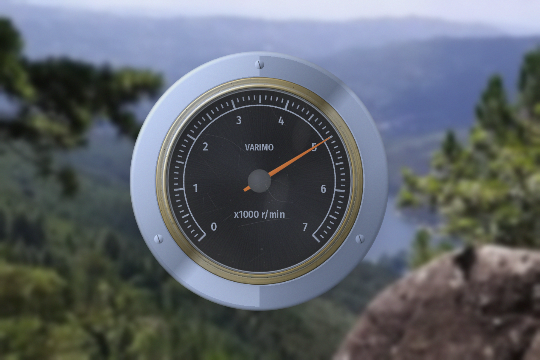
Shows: 5000 rpm
